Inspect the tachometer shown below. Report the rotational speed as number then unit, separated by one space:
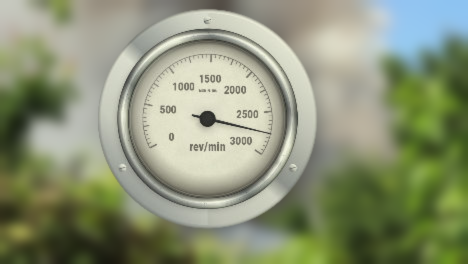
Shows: 2750 rpm
